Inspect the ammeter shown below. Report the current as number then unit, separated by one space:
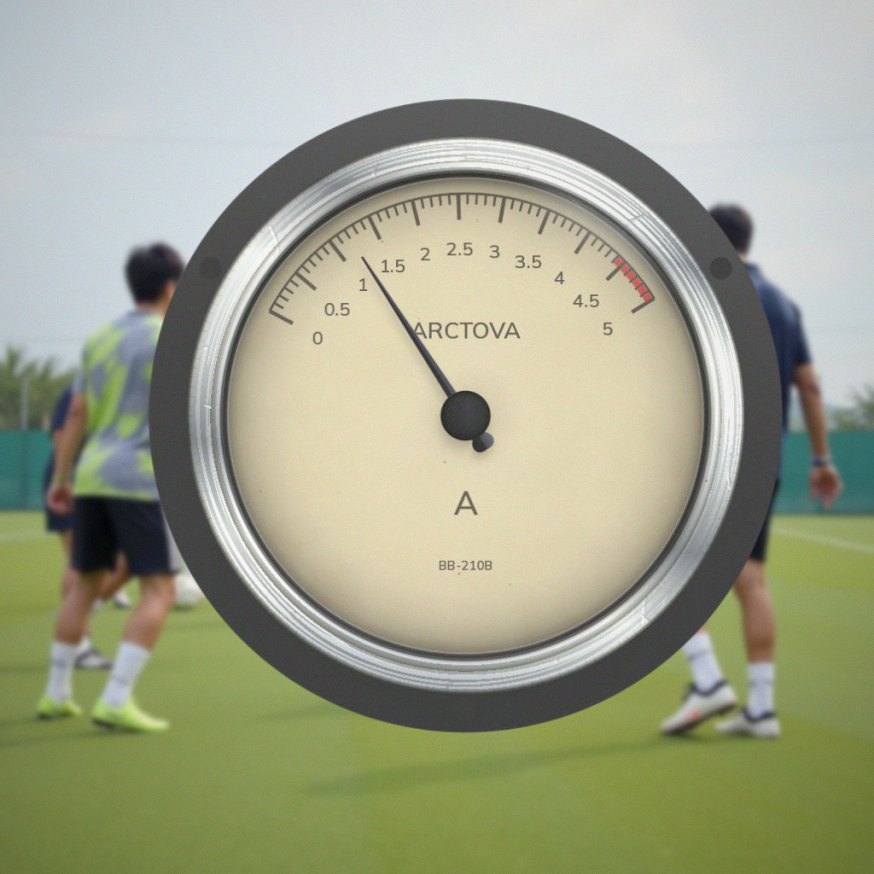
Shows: 1.2 A
